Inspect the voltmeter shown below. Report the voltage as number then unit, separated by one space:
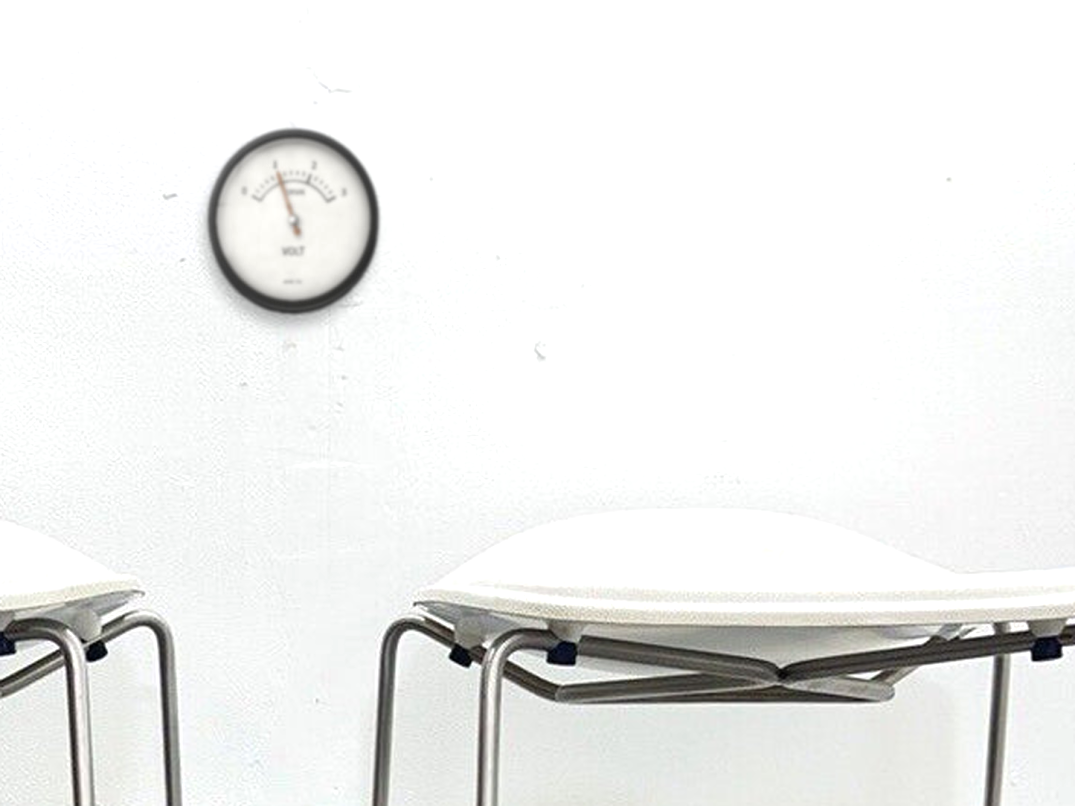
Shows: 1 V
